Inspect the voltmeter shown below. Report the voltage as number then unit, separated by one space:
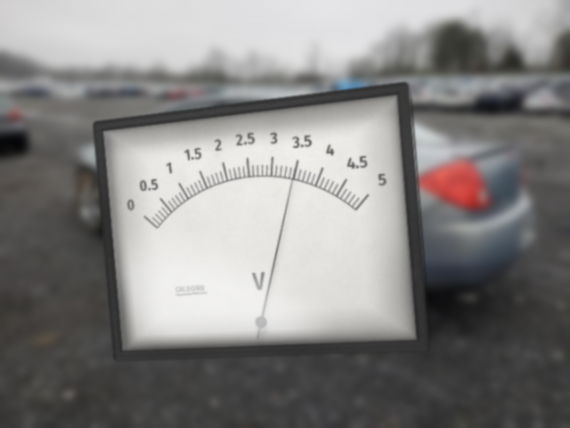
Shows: 3.5 V
